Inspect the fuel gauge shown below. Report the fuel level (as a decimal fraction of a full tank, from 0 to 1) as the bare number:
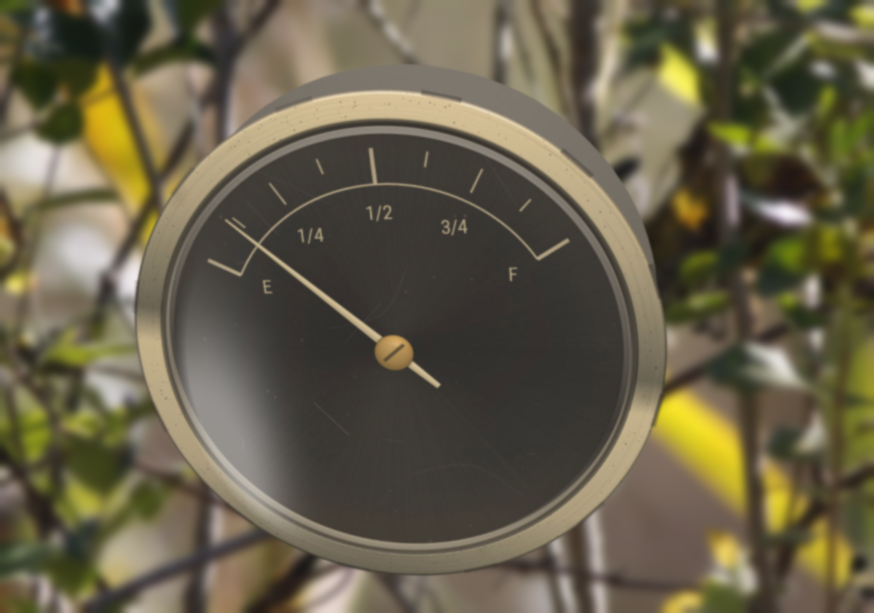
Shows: 0.125
